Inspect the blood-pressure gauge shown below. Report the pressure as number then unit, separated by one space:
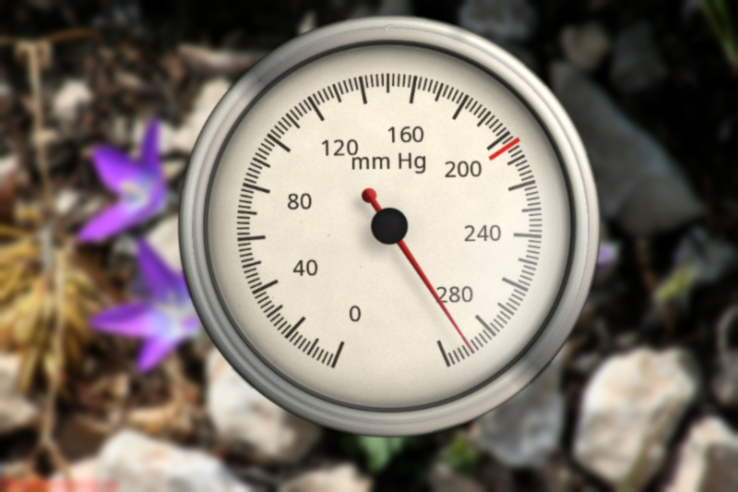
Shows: 290 mmHg
